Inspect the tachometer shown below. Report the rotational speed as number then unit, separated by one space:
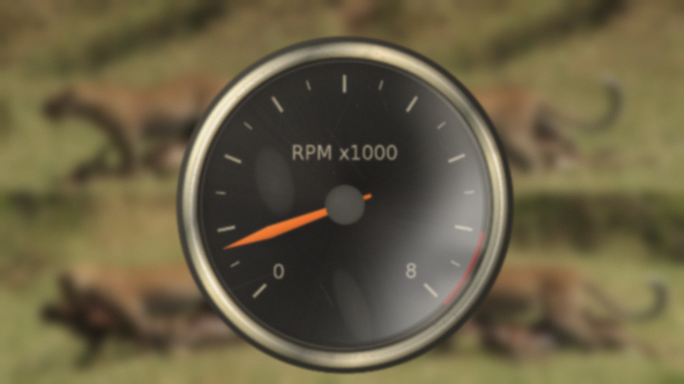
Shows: 750 rpm
